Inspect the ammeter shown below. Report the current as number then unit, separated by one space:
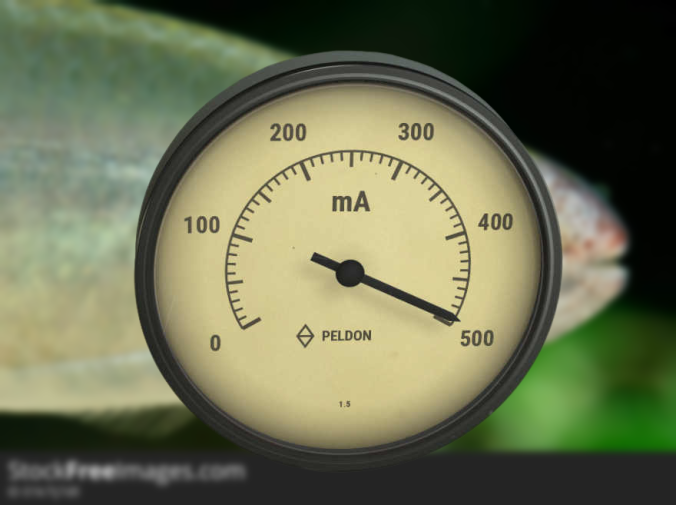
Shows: 490 mA
